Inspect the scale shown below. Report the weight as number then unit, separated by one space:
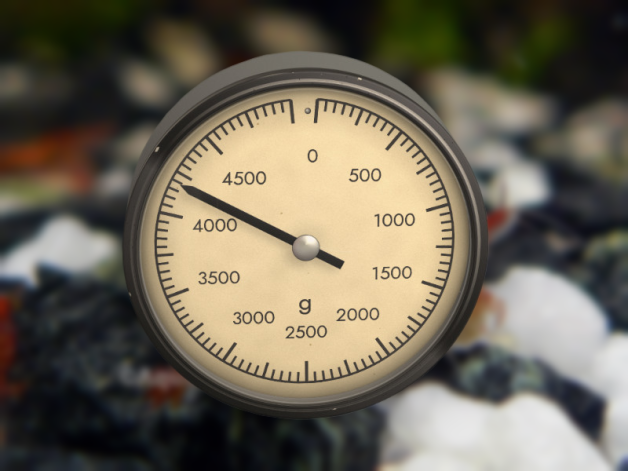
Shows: 4200 g
